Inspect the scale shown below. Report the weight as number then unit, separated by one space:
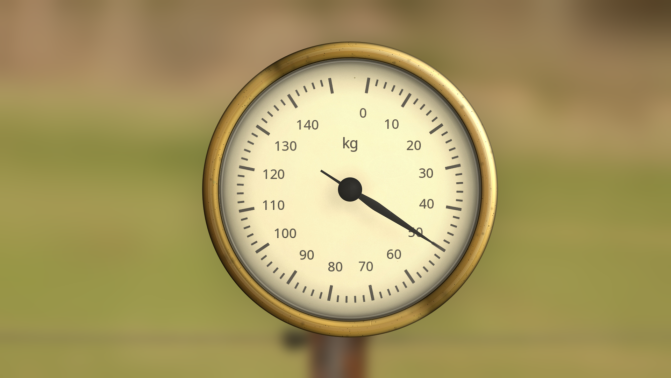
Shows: 50 kg
